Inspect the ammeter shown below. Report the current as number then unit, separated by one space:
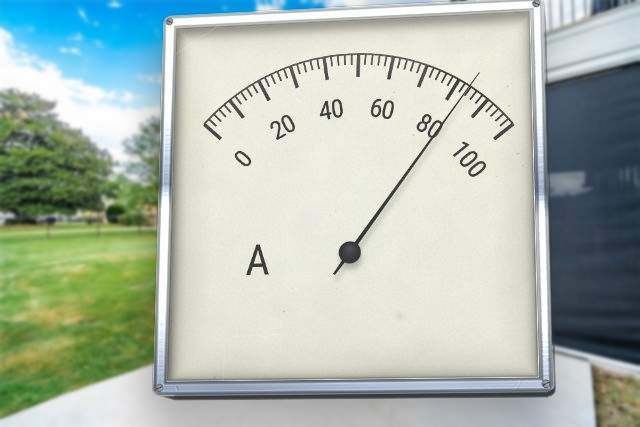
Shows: 84 A
